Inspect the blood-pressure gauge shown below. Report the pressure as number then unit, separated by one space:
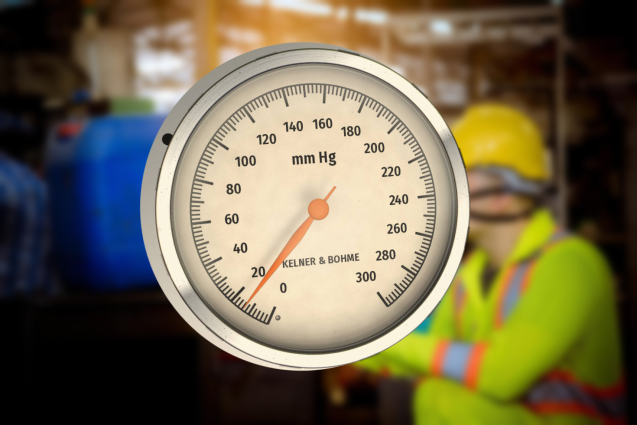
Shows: 14 mmHg
